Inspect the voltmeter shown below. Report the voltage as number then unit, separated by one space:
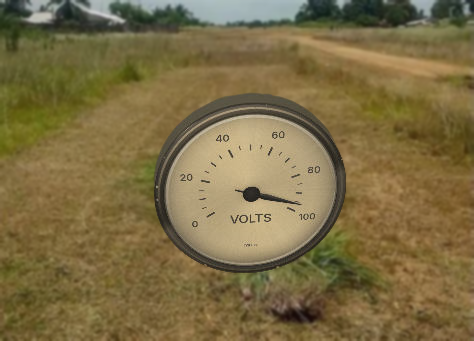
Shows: 95 V
